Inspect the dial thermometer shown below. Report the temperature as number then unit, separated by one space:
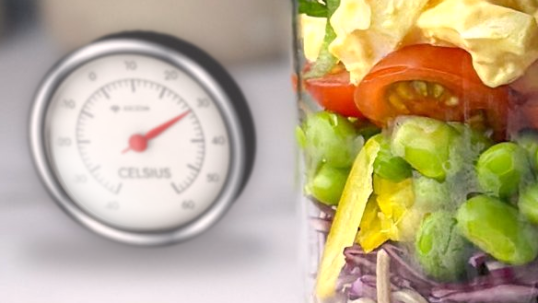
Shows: 30 °C
